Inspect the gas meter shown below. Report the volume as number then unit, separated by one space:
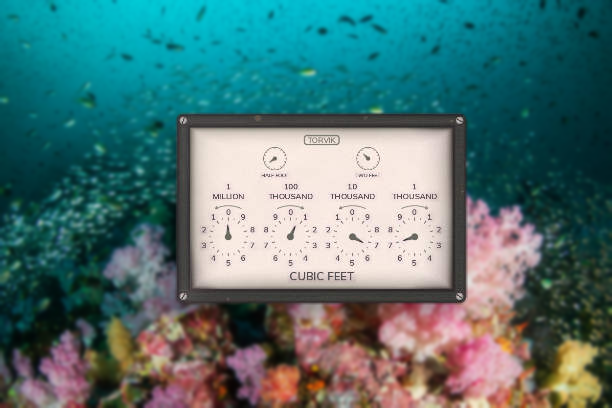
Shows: 6700 ft³
